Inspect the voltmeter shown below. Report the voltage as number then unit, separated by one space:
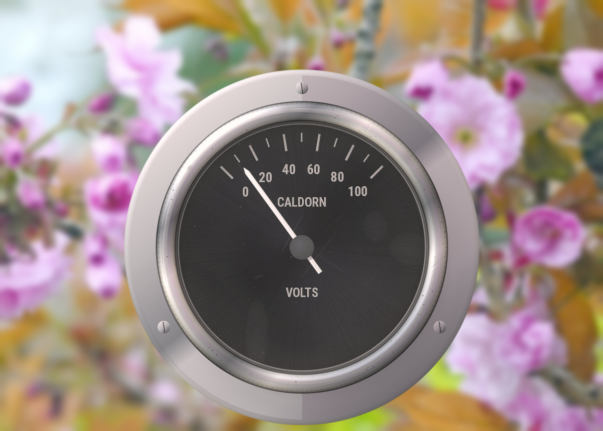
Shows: 10 V
